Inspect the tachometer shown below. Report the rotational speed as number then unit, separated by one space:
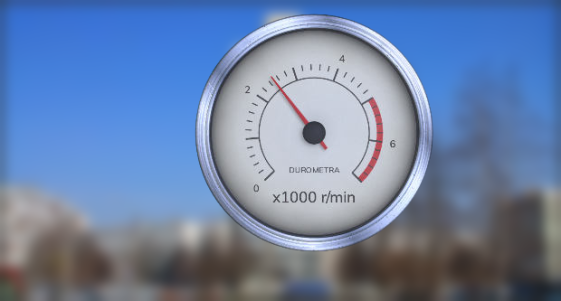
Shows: 2500 rpm
